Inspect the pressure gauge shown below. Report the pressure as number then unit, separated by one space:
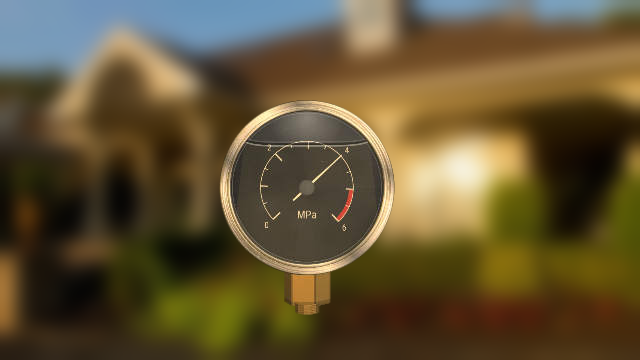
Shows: 4 MPa
